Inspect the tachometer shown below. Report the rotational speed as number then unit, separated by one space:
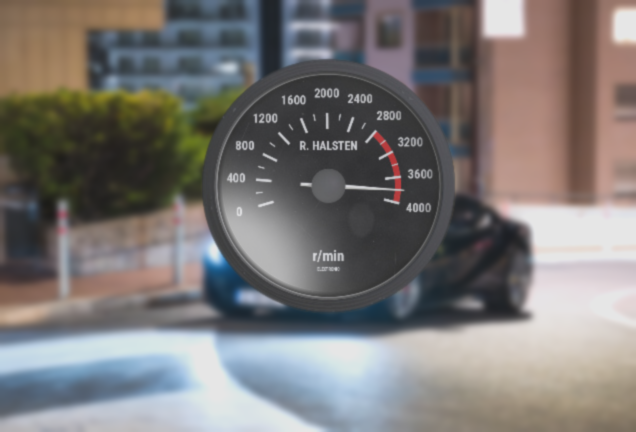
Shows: 3800 rpm
